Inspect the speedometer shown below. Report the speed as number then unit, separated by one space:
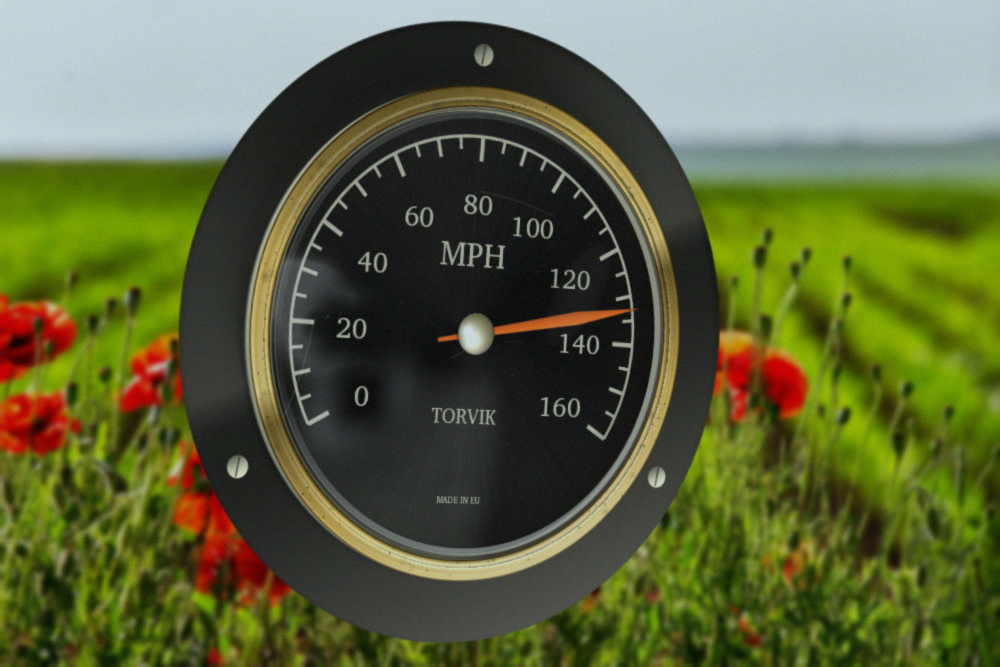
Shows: 132.5 mph
